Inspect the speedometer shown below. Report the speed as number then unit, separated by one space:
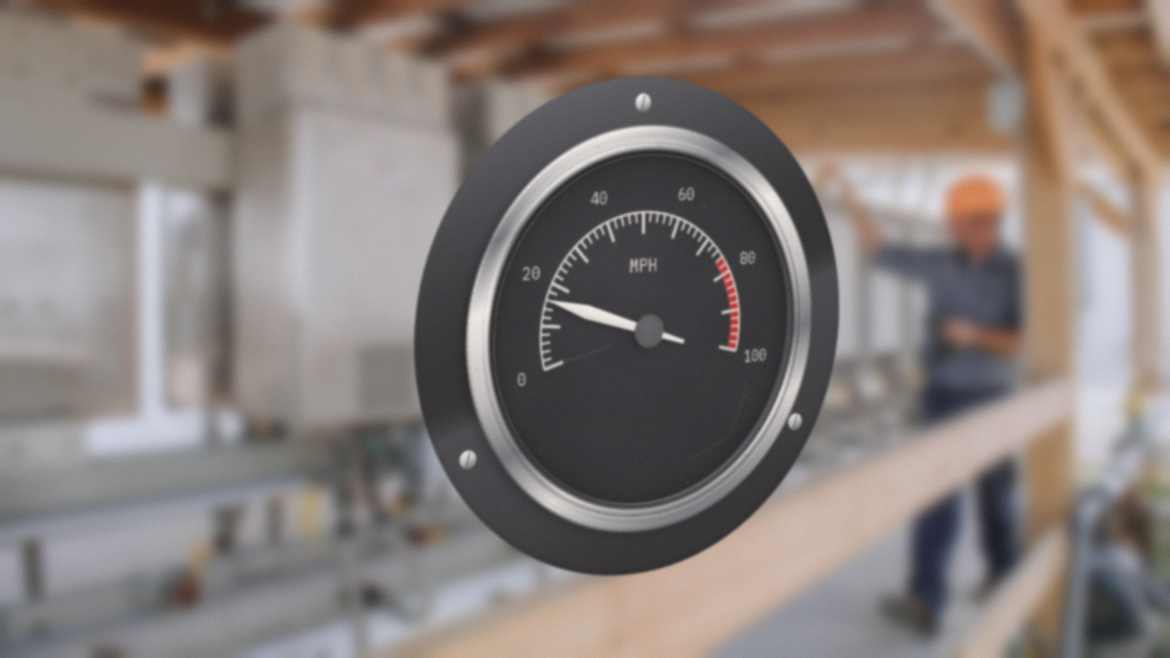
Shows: 16 mph
